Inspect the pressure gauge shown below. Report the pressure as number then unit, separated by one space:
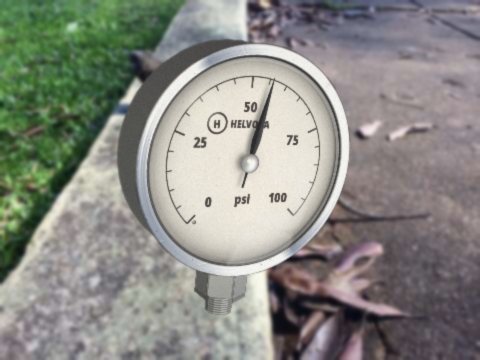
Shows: 55 psi
